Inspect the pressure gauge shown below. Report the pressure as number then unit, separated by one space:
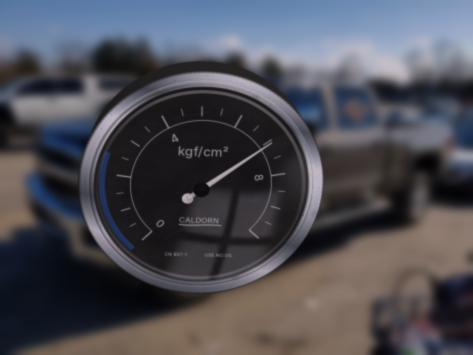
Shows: 7 kg/cm²
